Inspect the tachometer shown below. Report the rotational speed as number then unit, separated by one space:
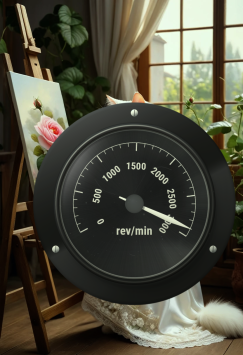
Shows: 2900 rpm
